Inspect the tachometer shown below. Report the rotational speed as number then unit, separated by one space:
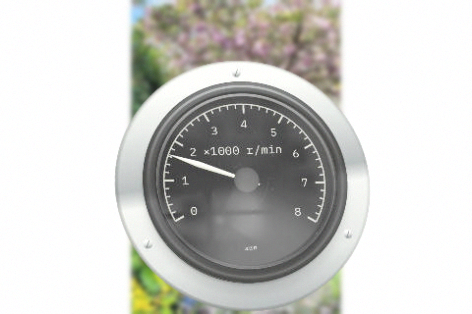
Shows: 1600 rpm
